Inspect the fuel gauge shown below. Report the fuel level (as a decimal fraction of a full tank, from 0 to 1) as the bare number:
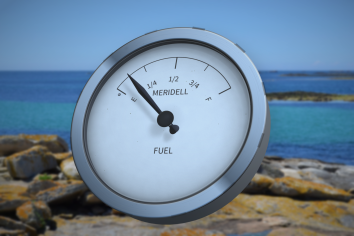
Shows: 0.125
